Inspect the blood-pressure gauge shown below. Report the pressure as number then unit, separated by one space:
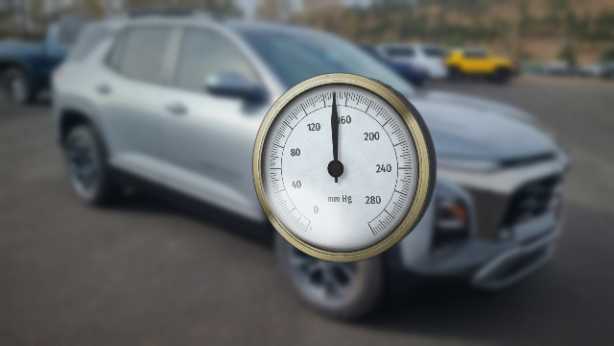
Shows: 150 mmHg
